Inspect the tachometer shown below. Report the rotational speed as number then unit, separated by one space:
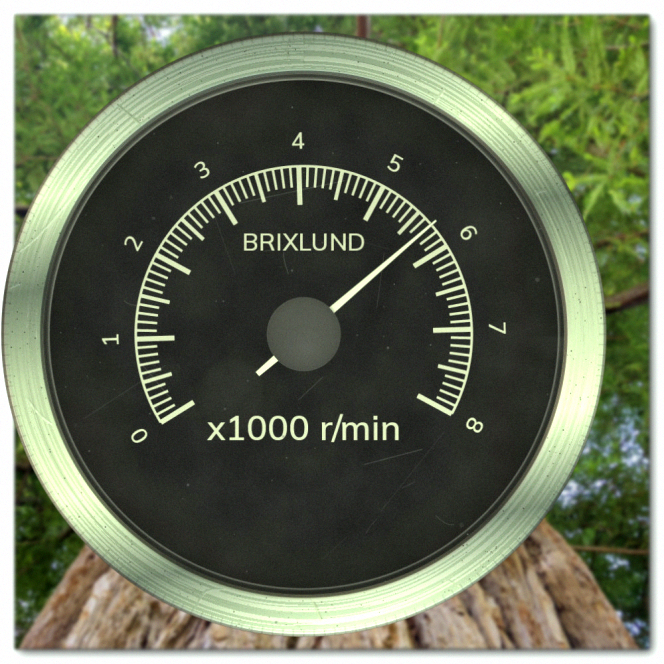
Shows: 5700 rpm
